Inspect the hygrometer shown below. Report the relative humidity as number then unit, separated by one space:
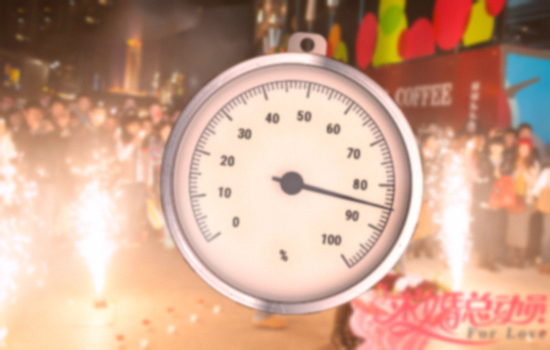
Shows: 85 %
